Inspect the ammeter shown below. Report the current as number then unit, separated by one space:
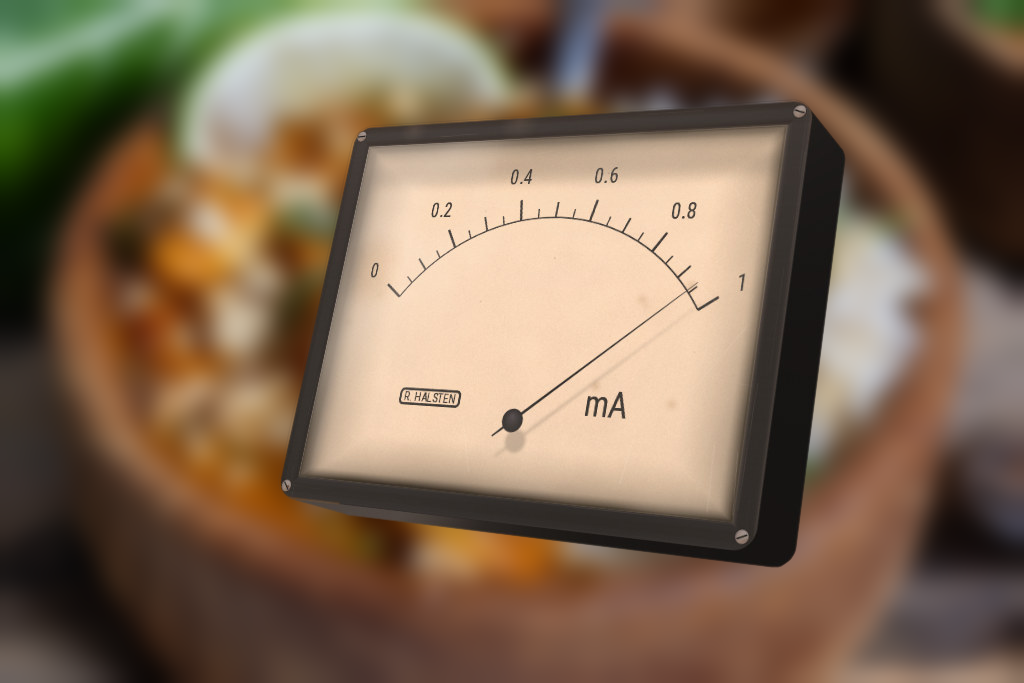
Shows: 0.95 mA
